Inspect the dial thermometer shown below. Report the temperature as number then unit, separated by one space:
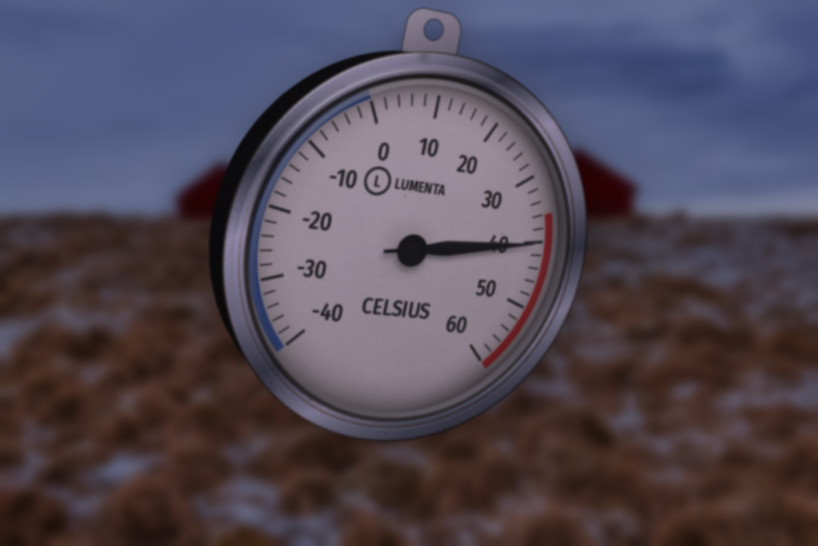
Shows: 40 °C
